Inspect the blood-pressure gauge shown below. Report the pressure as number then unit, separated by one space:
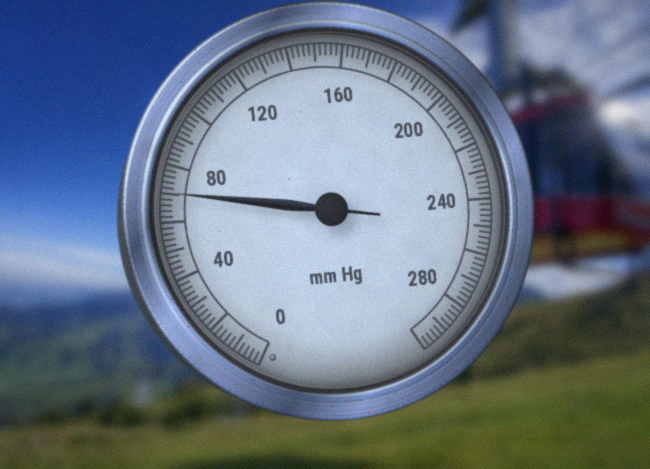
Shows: 70 mmHg
